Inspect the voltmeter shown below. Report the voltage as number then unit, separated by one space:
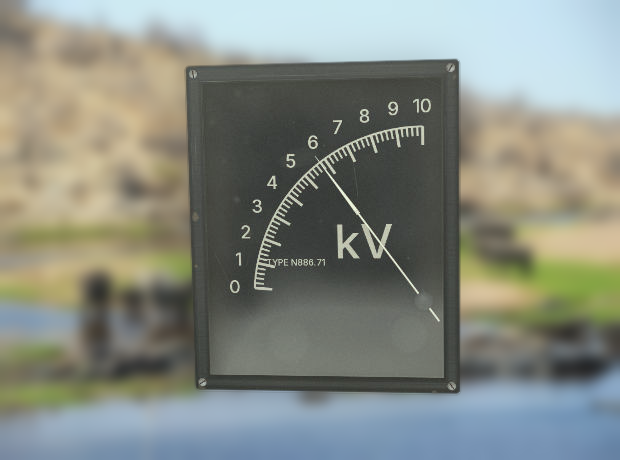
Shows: 5.8 kV
